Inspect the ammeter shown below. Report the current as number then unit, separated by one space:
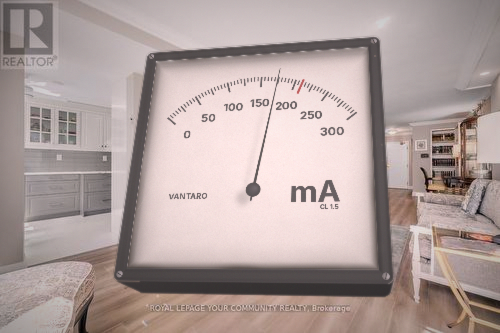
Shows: 175 mA
